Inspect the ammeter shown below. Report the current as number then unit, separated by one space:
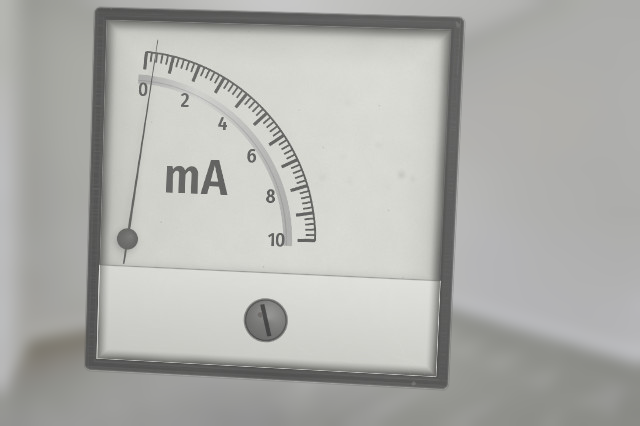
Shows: 0.4 mA
